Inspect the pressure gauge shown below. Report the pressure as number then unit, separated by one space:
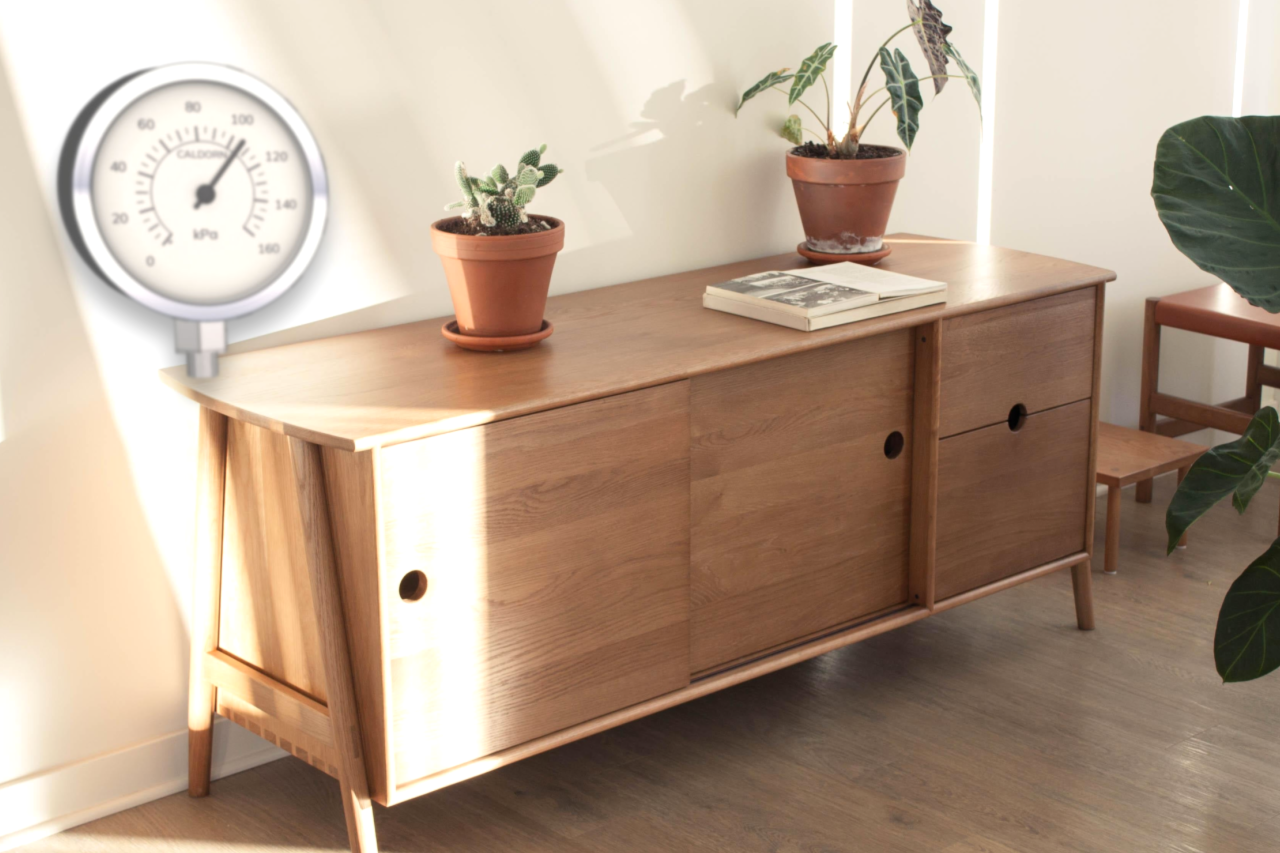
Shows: 105 kPa
